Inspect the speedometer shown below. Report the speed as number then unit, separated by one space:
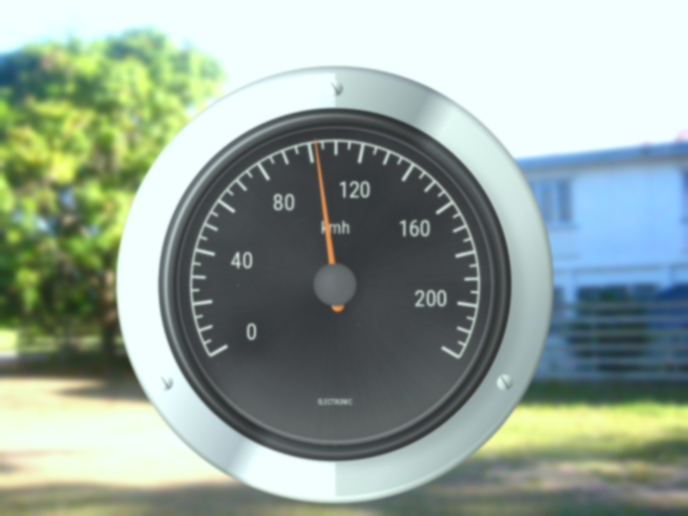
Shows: 102.5 km/h
